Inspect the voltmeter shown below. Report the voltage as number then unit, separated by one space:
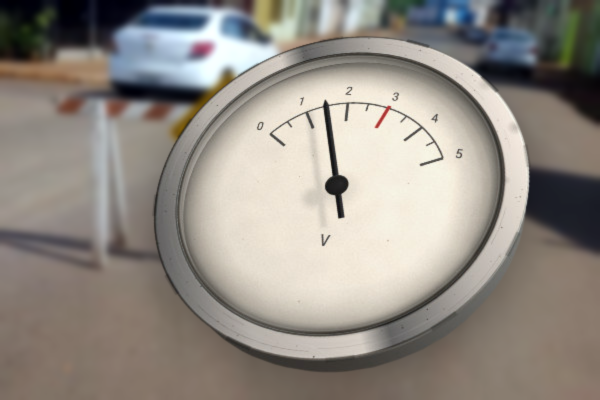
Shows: 1.5 V
